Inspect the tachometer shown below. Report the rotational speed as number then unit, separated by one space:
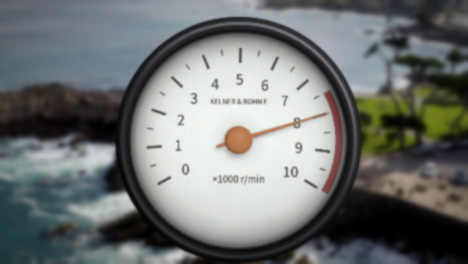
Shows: 8000 rpm
